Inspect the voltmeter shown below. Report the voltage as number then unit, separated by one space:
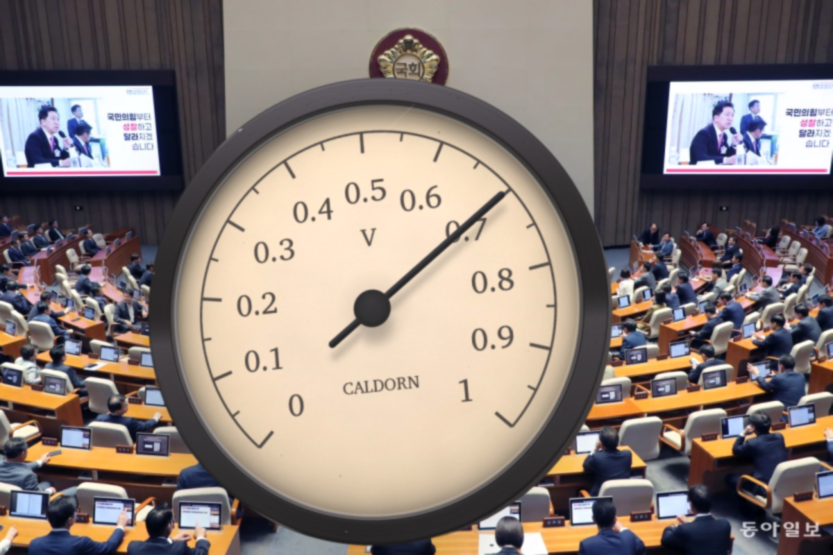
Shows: 0.7 V
